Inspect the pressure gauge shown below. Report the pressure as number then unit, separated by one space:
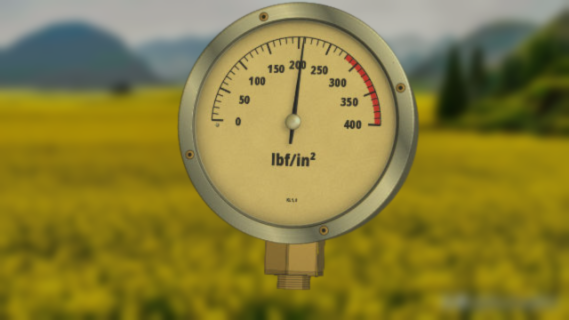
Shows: 210 psi
